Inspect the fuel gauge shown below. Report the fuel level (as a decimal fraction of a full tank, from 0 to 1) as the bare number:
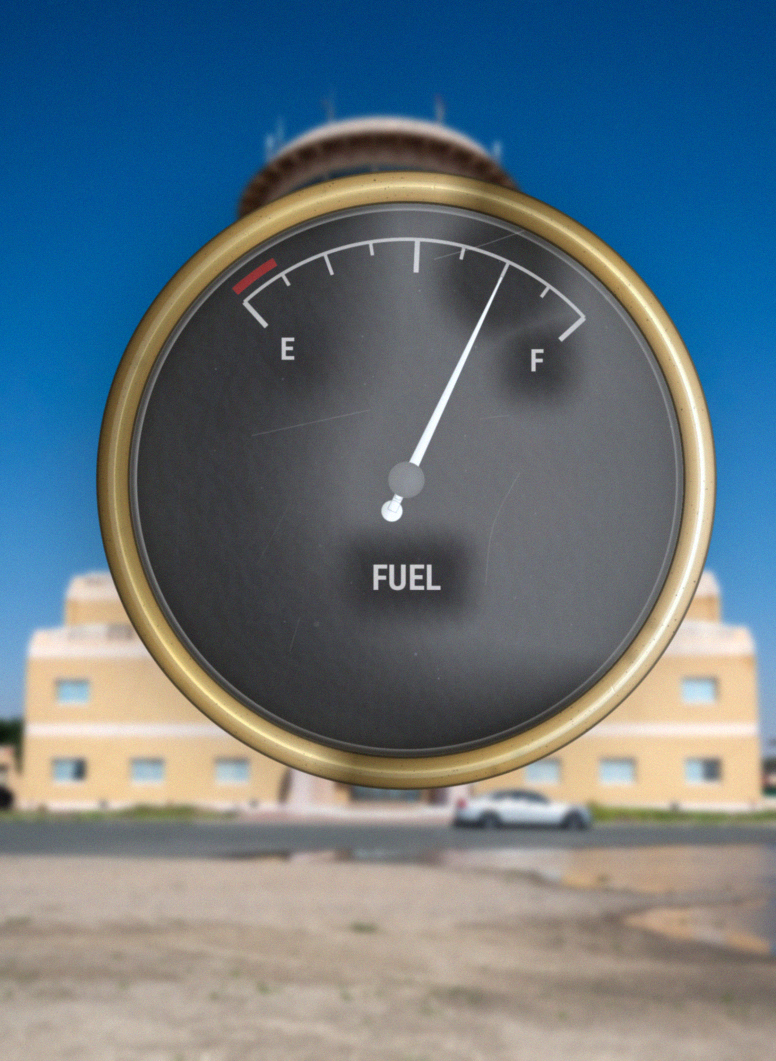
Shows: 0.75
